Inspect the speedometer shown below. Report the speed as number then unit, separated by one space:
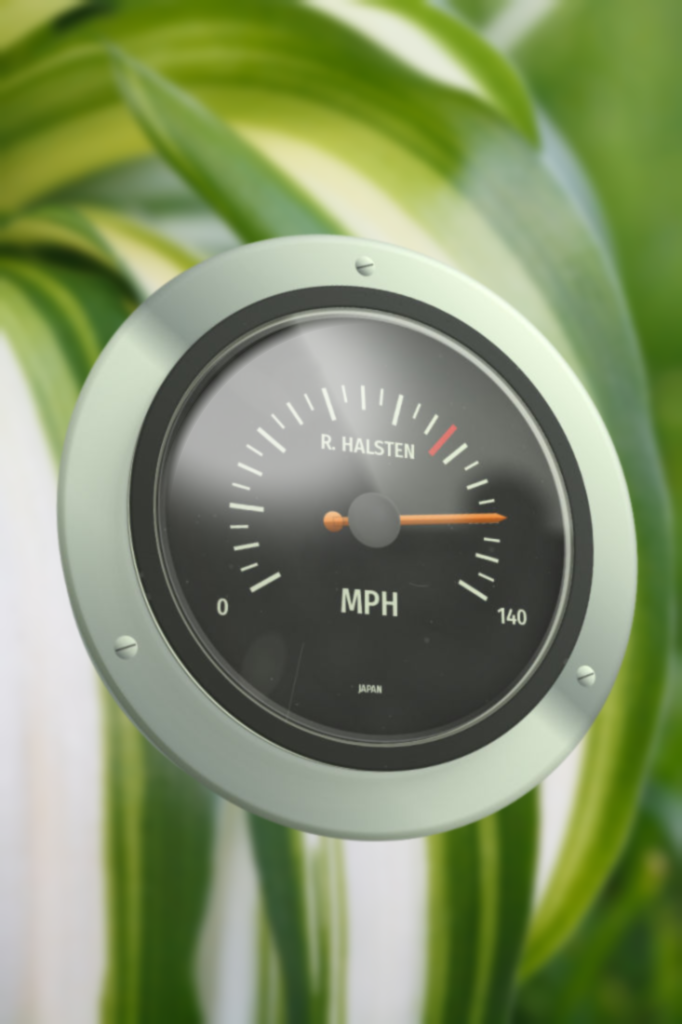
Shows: 120 mph
